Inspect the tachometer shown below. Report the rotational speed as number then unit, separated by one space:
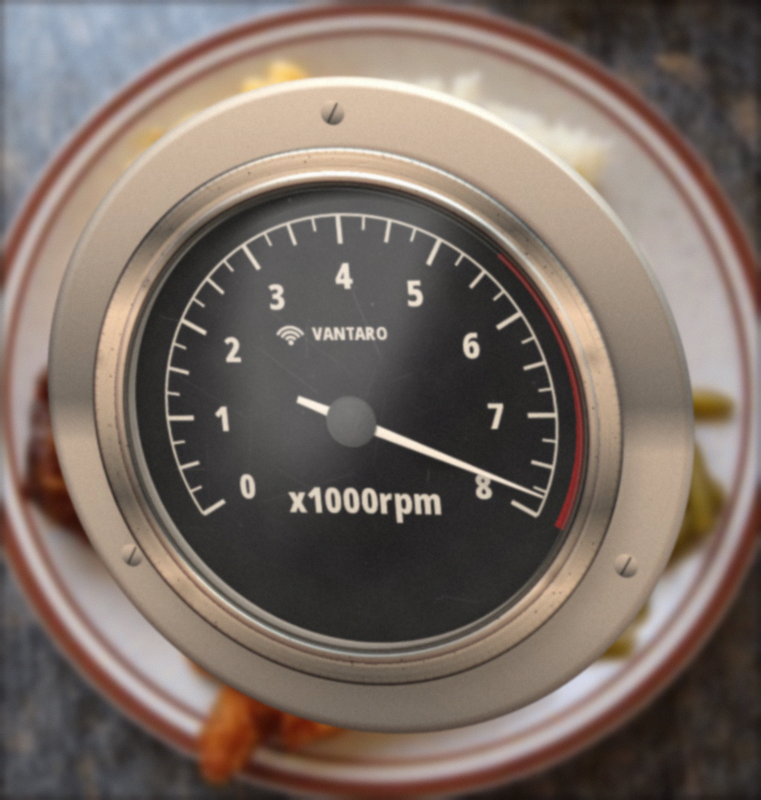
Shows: 7750 rpm
